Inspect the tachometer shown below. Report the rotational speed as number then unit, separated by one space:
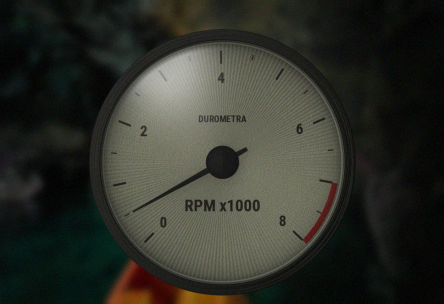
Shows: 500 rpm
